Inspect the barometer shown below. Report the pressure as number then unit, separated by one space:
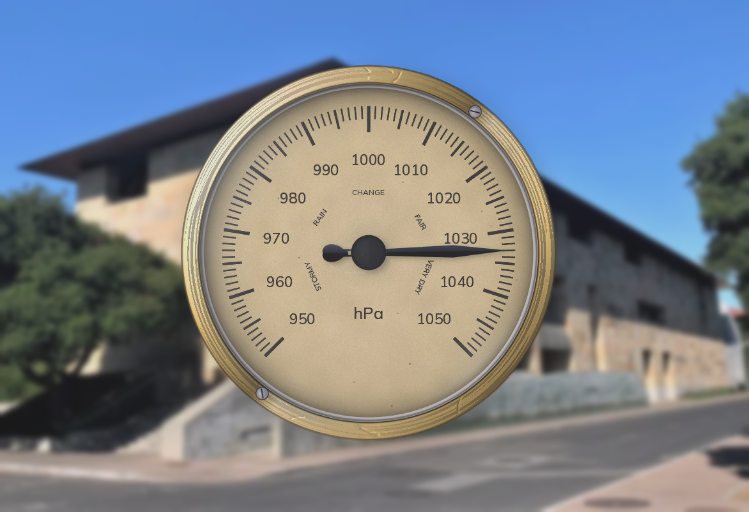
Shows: 1033 hPa
